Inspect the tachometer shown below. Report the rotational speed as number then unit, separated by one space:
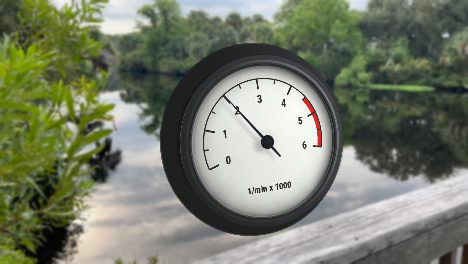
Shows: 2000 rpm
